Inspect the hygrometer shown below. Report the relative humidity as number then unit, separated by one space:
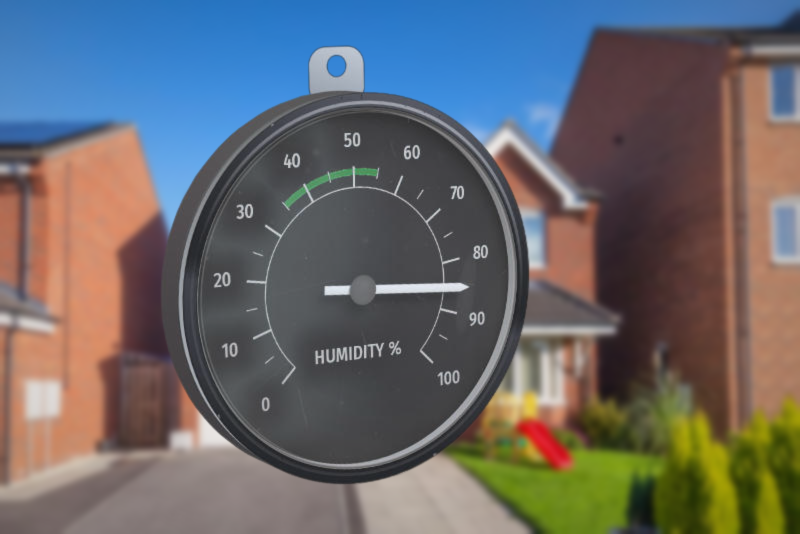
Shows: 85 %
